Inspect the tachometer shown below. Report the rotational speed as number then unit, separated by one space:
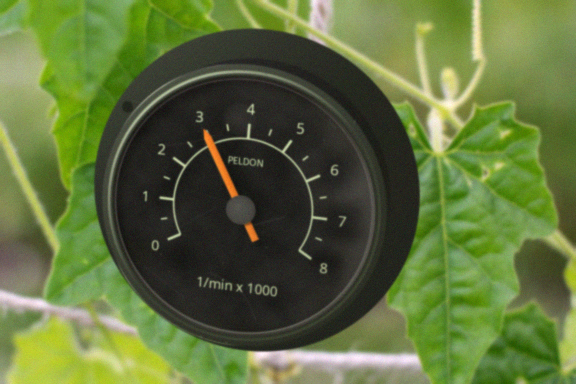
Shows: 3000 rpm
